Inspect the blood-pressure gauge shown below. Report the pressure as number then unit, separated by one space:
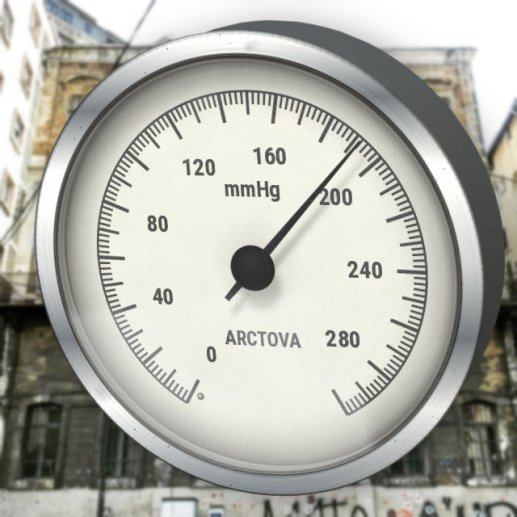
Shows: 192 mmHg
